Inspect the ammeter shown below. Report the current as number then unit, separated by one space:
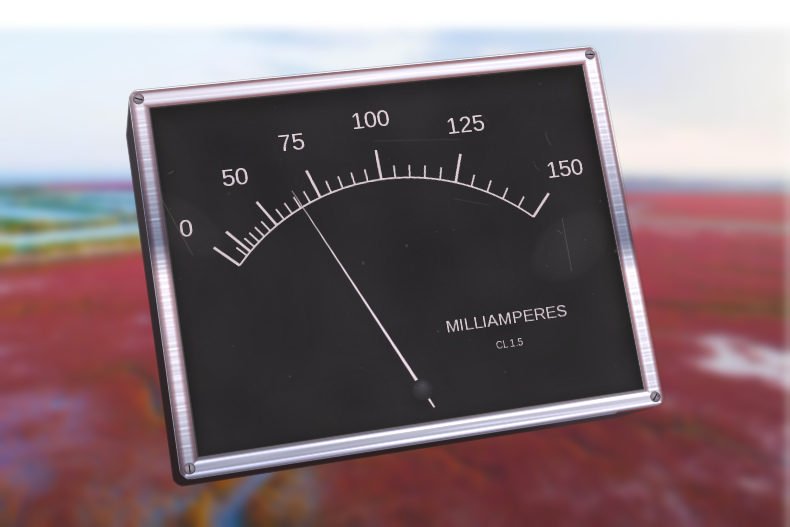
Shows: 65 mA
